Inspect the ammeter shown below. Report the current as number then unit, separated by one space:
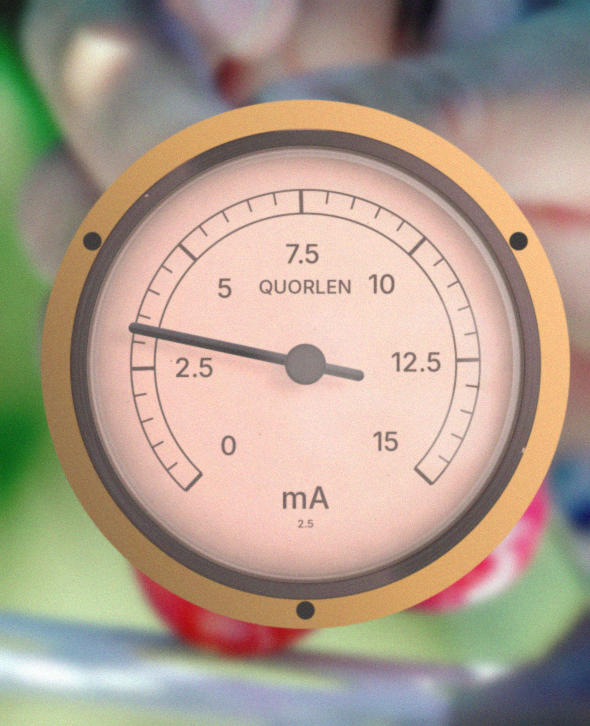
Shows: 3.25 mA
